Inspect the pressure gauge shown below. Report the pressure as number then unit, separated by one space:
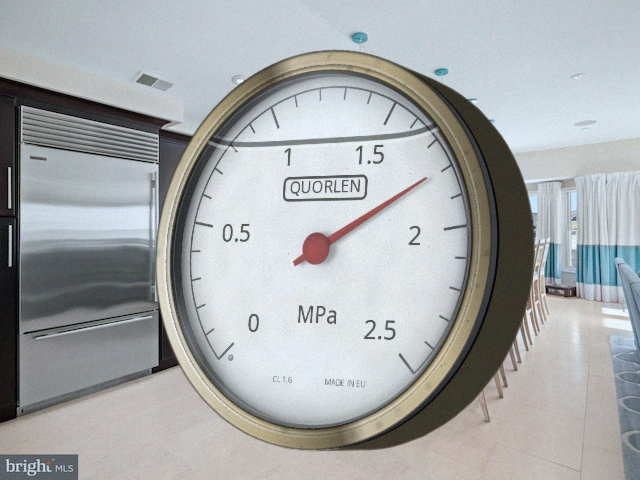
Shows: 1.8 MPa
